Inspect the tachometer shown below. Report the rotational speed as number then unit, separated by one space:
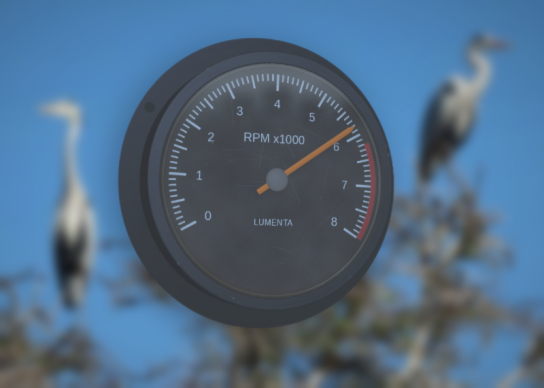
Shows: 5800 rpm
